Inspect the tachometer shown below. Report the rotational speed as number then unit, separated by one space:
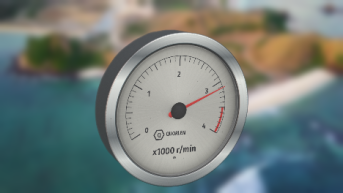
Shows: 3100 rpm
